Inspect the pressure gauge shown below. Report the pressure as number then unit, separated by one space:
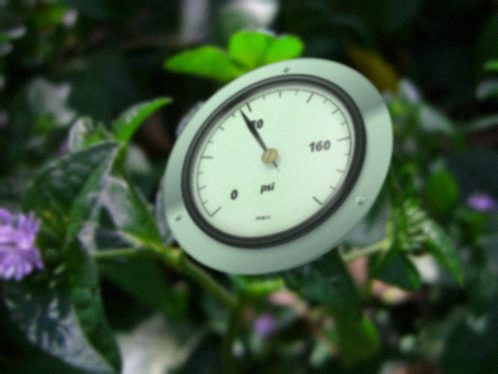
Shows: 75 psi
